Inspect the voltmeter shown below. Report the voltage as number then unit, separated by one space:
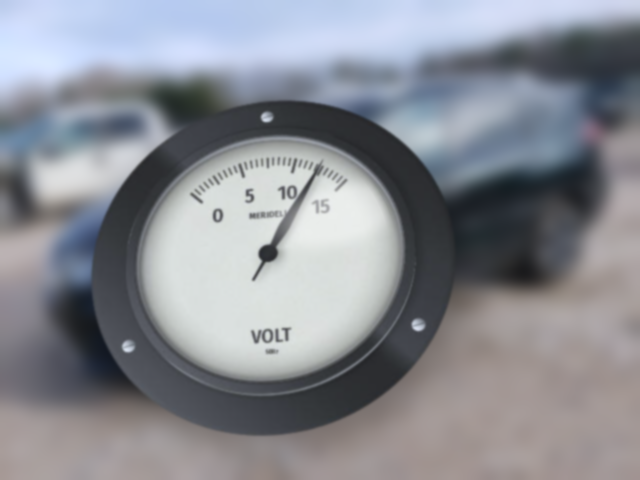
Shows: 12.5 V
